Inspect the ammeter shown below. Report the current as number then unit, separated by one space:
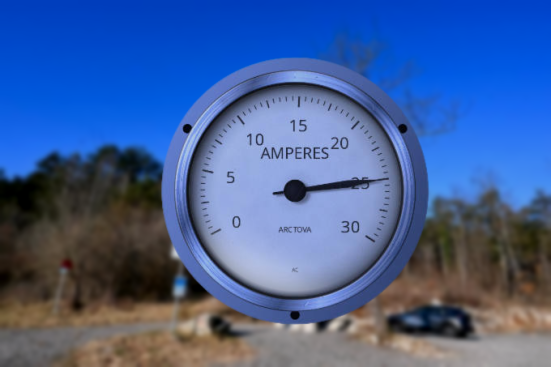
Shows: 25 A
